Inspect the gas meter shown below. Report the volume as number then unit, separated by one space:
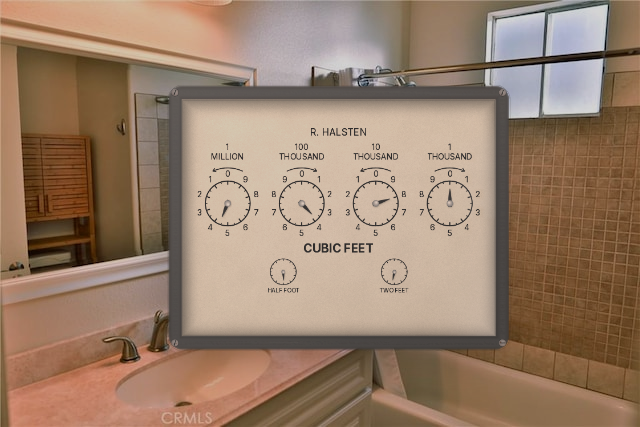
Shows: 438000 ft³
